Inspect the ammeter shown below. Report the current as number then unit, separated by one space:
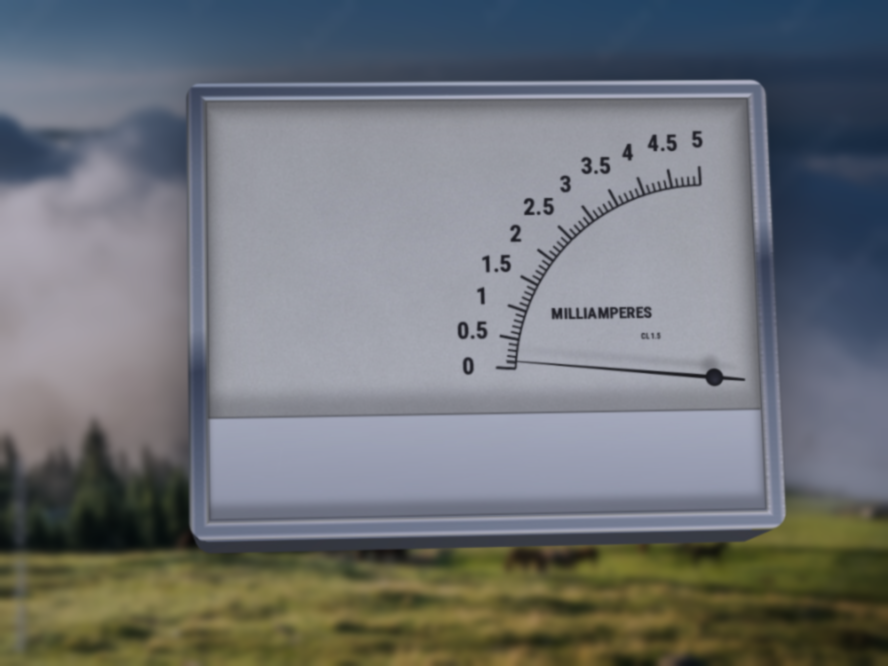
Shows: 0.1 mA
